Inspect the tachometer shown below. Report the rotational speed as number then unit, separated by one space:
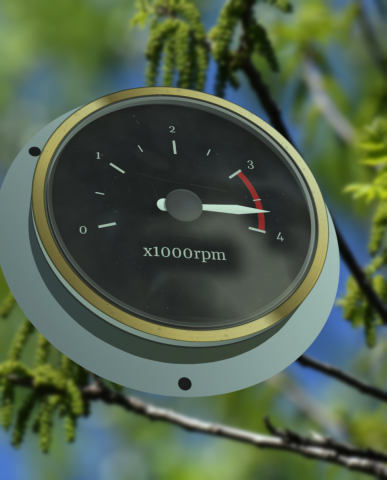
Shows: 3750 rpm
